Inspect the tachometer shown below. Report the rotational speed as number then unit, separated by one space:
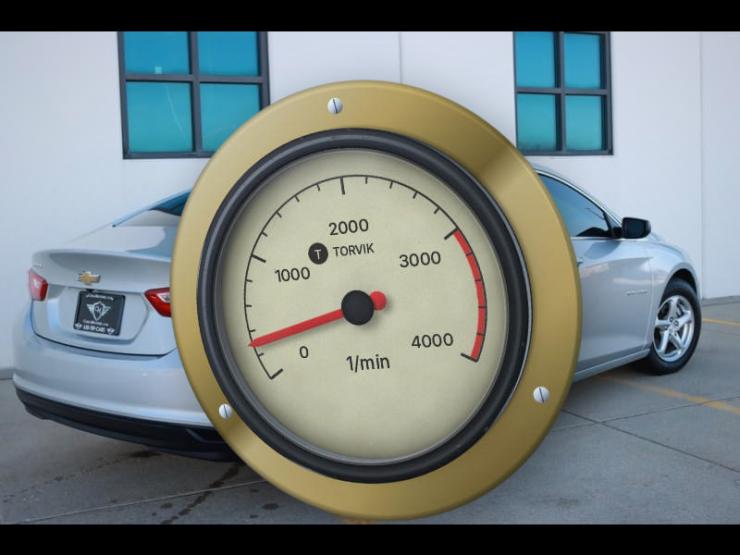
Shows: 300 rpm
